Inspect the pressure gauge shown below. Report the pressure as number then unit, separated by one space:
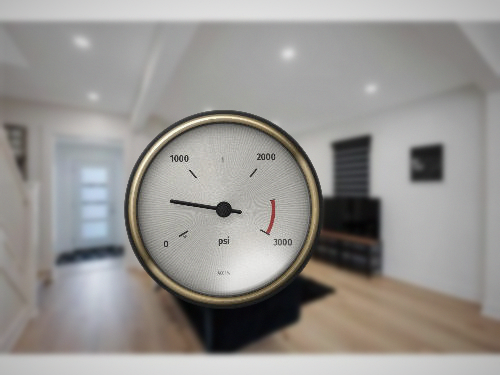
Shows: 500 psi
